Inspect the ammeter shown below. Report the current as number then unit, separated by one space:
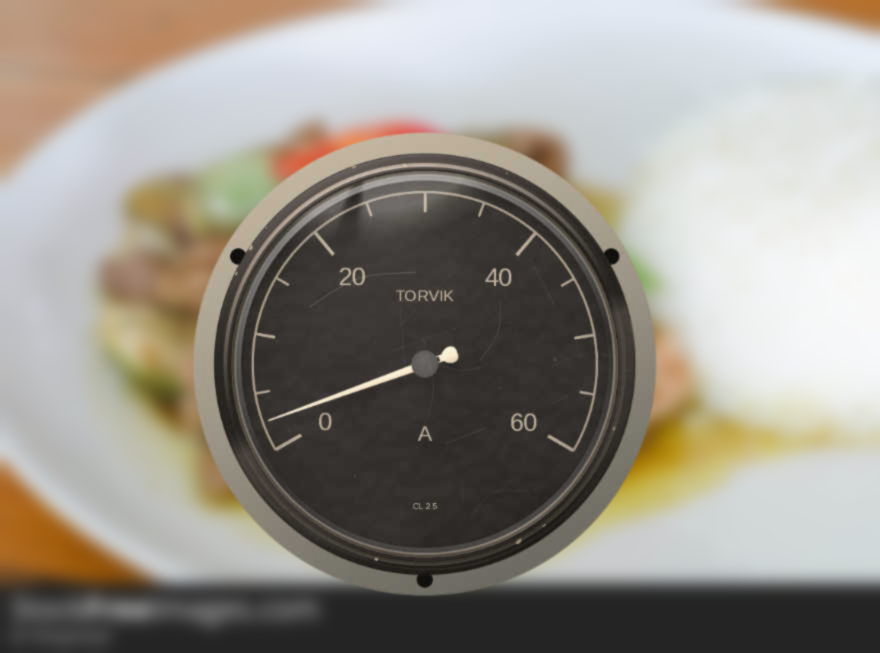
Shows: 2.5 A
